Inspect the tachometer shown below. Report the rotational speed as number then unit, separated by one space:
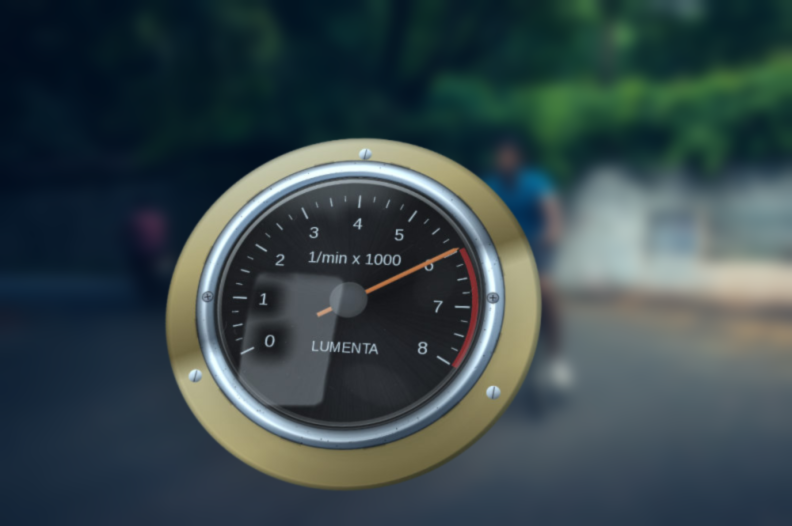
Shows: 6000 rpm
